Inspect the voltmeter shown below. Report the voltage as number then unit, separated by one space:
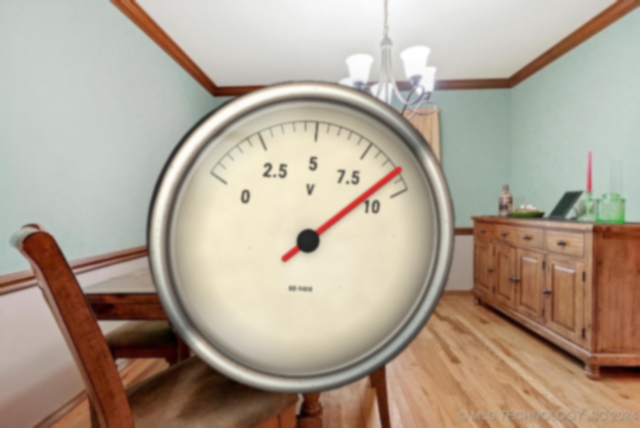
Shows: 9 V
